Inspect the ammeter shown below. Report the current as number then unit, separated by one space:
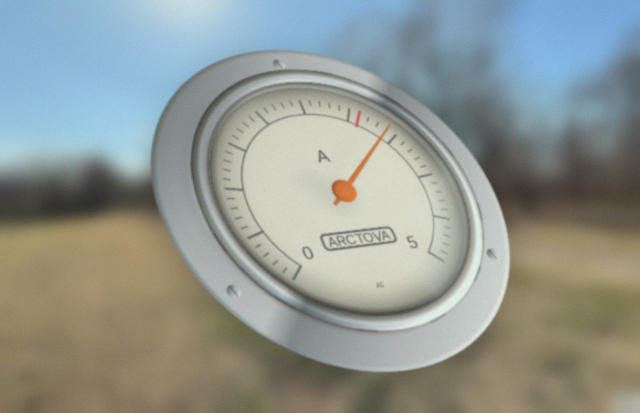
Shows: 3.4 A
